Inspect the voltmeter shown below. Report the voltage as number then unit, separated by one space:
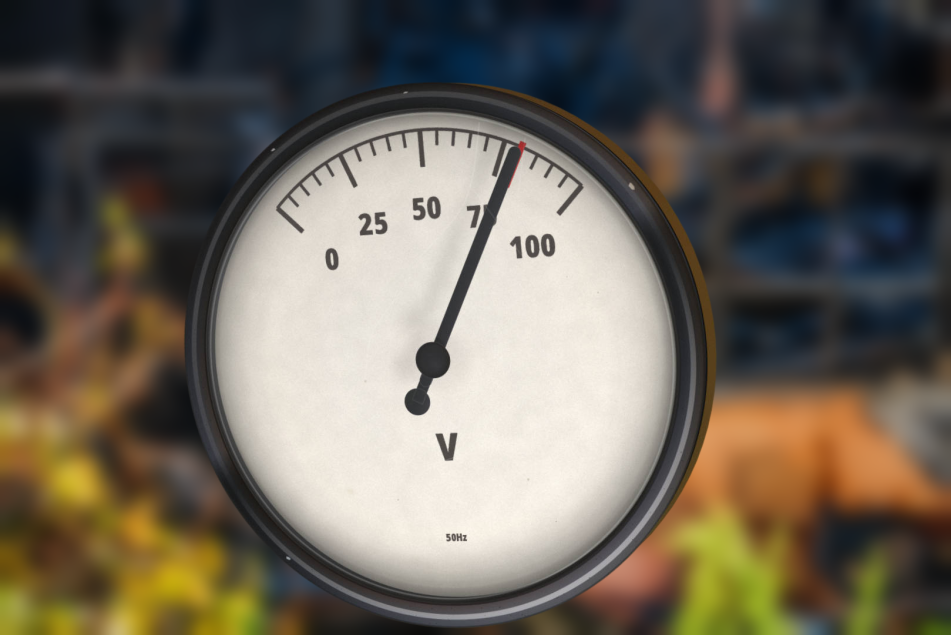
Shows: 80 V
